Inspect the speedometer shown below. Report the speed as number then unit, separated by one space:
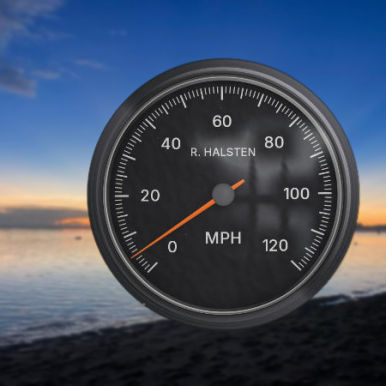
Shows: 5 mph
